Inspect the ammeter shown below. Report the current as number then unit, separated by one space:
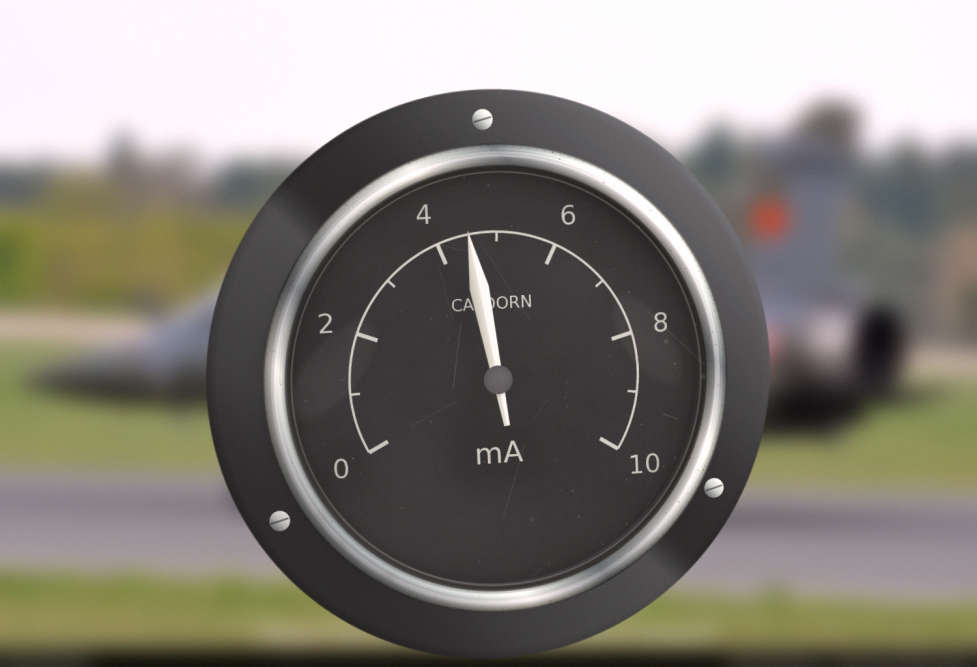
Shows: 4.5 mA
